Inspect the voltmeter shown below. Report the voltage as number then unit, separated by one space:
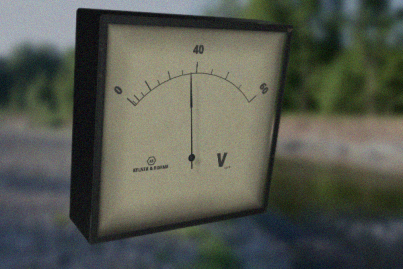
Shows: 37.5 V
